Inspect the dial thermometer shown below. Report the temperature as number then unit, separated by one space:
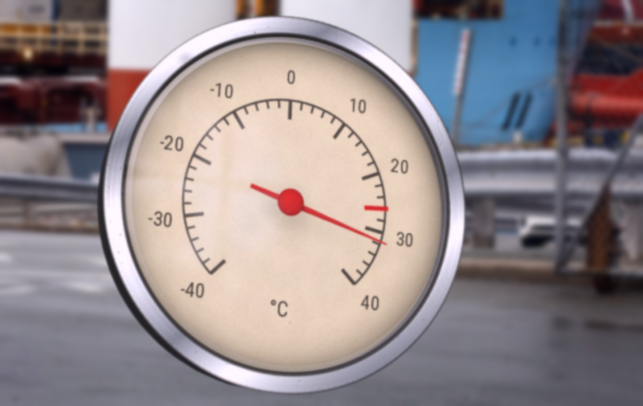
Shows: 32 °C
